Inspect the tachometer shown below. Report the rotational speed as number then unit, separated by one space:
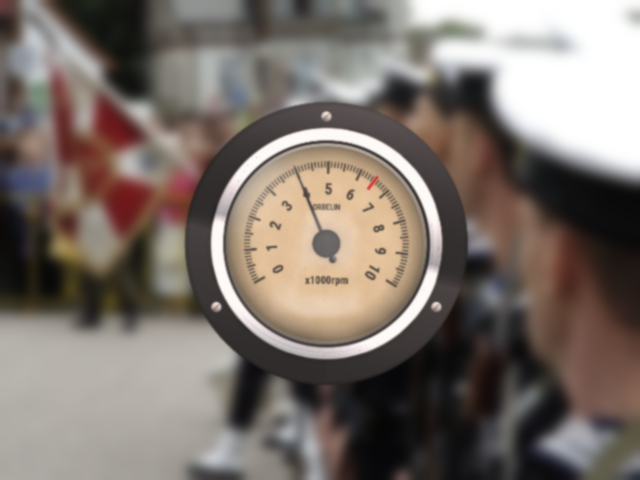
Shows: 4000 rpm
